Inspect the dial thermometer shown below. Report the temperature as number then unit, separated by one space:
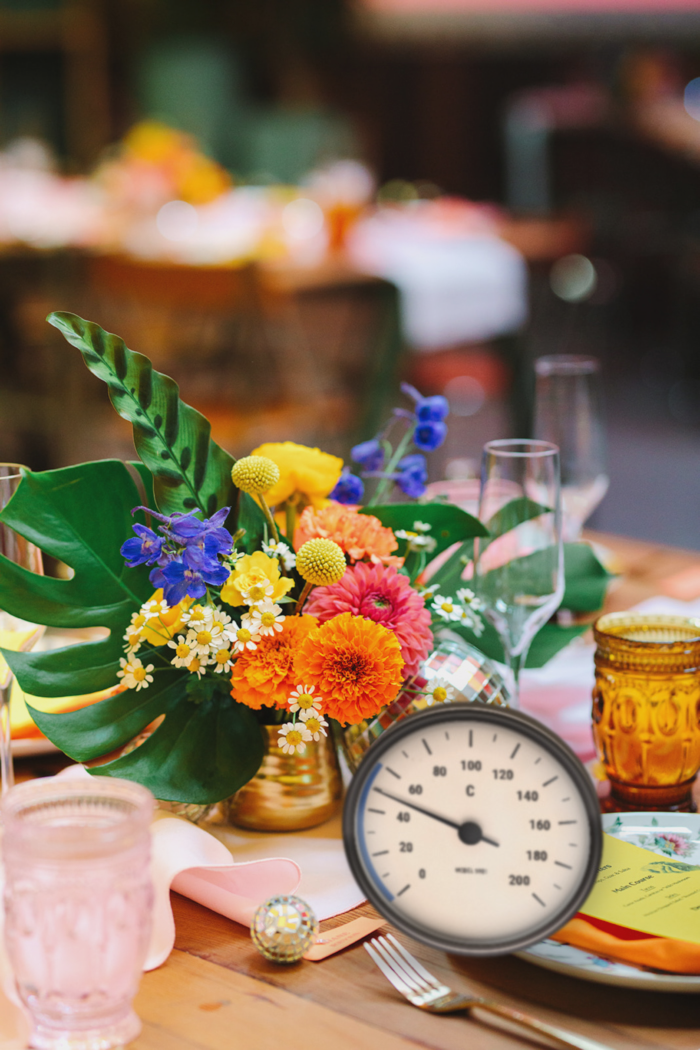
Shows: 50 °C
